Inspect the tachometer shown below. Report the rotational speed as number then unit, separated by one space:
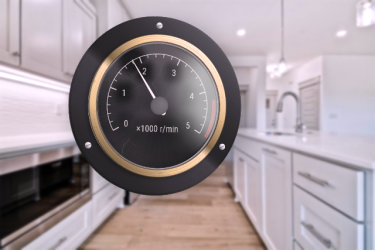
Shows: 1800 rpm
